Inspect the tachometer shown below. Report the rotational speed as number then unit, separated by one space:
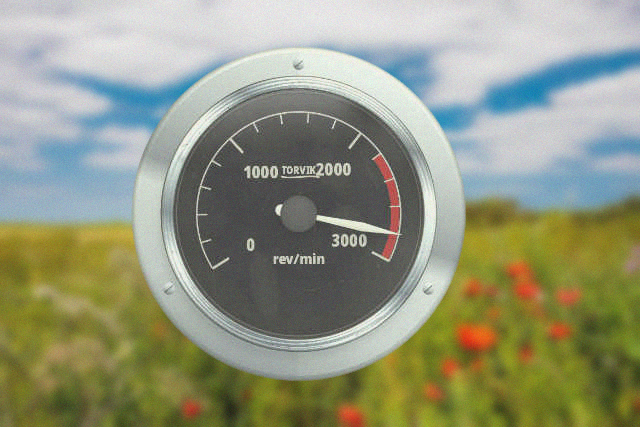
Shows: 2800 rpm
